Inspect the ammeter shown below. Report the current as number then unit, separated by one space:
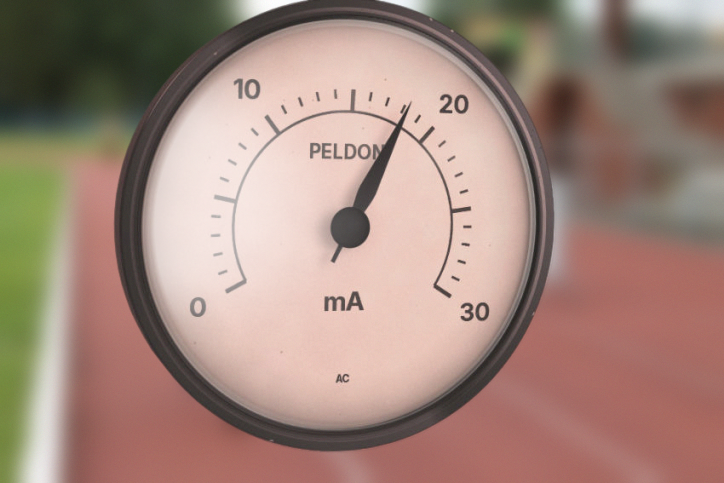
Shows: 18 mA
